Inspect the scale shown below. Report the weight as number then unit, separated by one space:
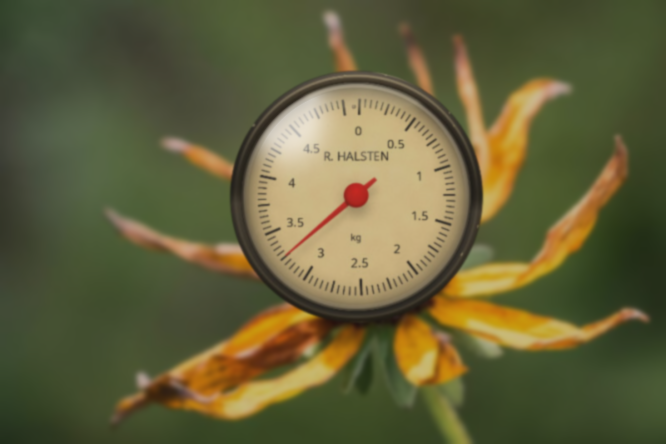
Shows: 3.25 kg
